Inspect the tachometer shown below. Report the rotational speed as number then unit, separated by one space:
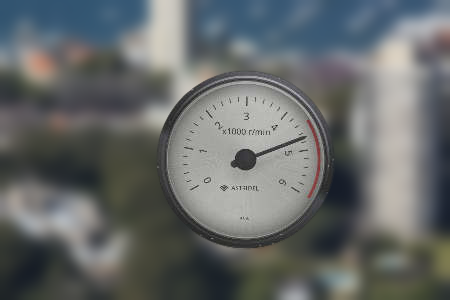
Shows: 4700 rpm
